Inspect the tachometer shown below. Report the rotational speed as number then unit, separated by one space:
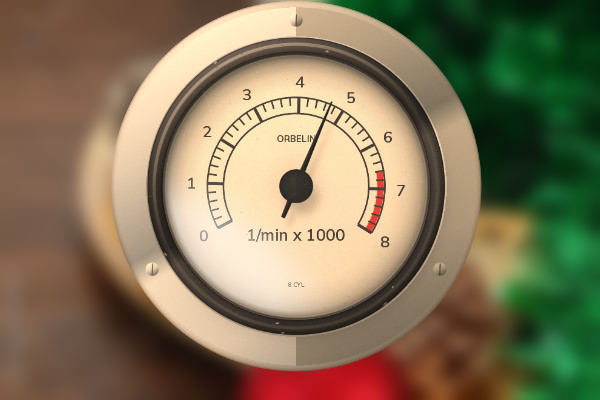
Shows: 4700 rpm
